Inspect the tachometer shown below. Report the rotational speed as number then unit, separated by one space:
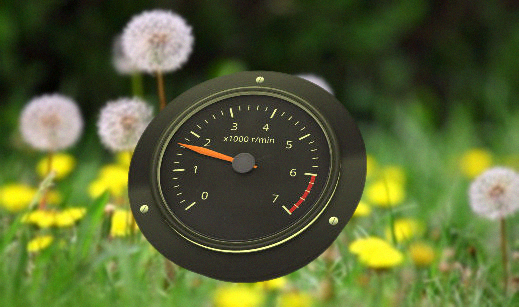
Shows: 1600 rpm
